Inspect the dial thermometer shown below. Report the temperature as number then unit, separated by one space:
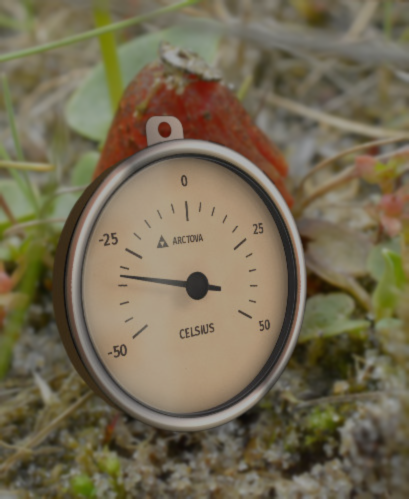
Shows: -32.5 °C
